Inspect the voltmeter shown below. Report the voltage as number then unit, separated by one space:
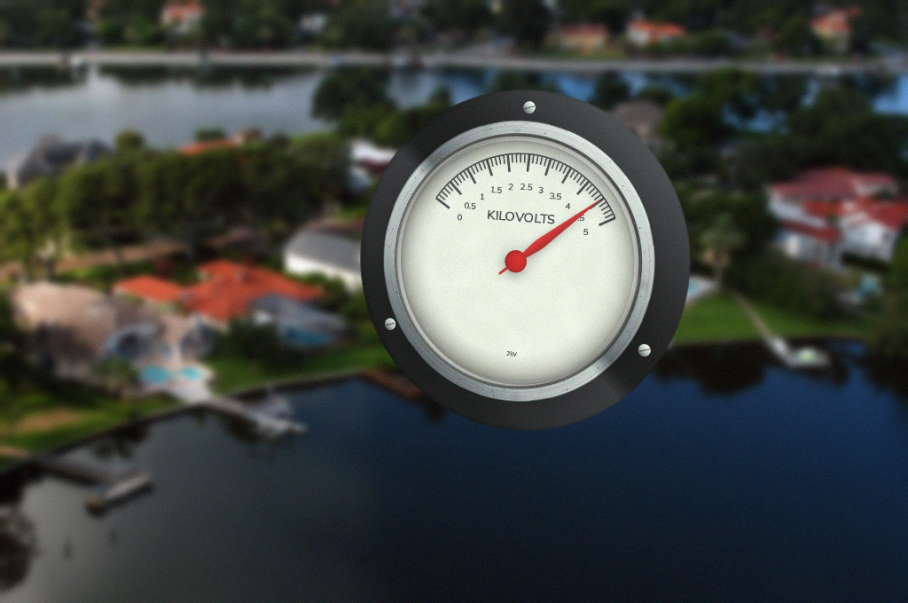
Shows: 4.5 kV
